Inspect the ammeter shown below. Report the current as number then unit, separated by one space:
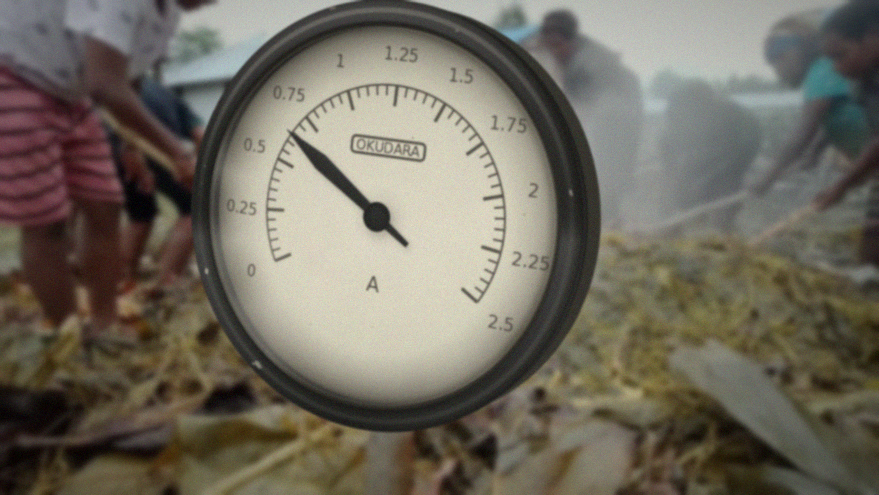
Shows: 0.65 A
